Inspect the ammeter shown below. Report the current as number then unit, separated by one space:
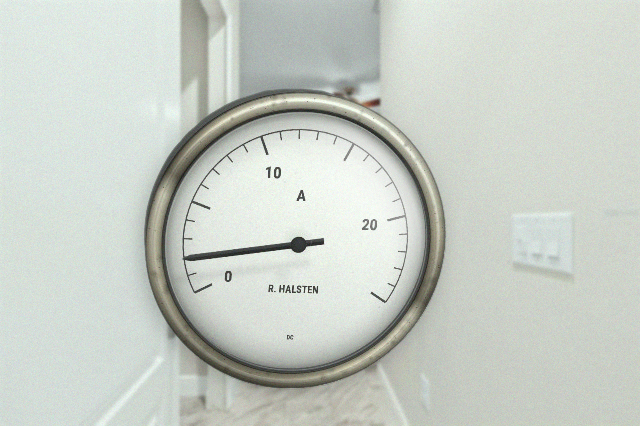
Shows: 2 A
